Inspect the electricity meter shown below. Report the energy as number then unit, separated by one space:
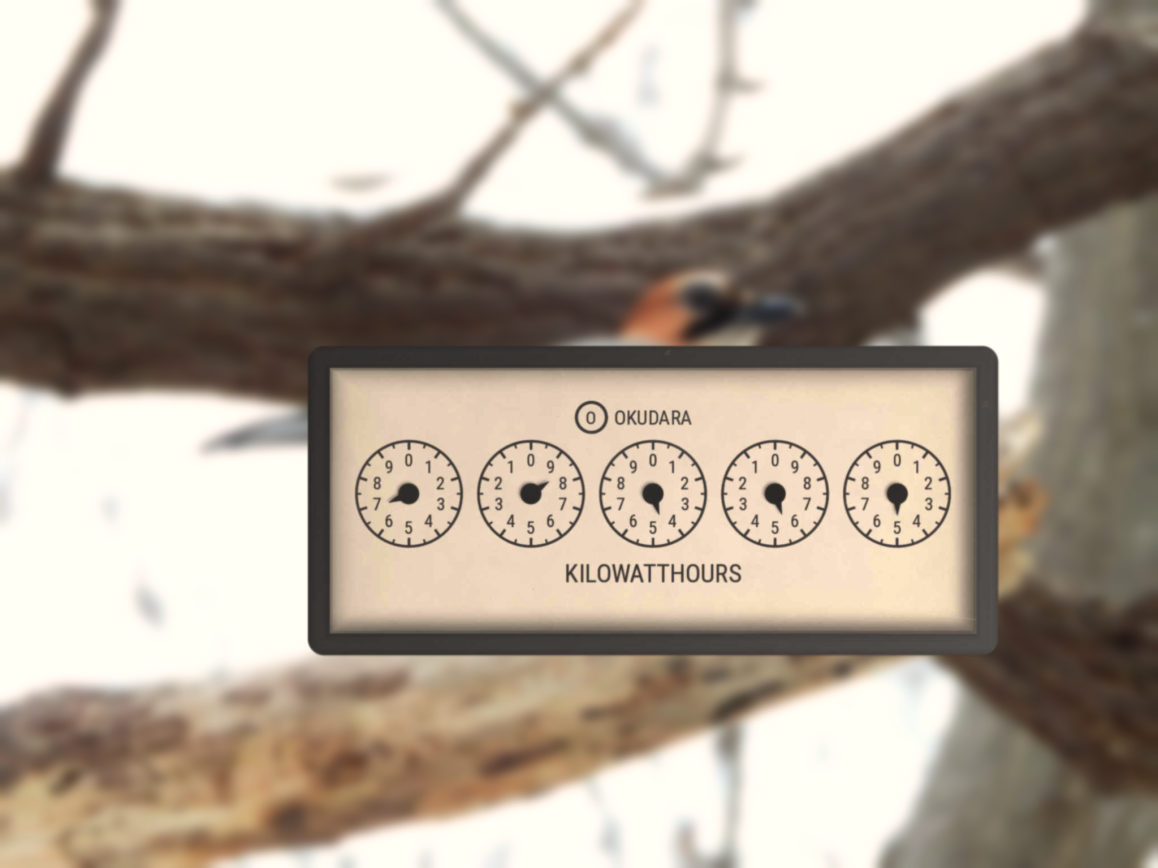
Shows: 68455 kWh
